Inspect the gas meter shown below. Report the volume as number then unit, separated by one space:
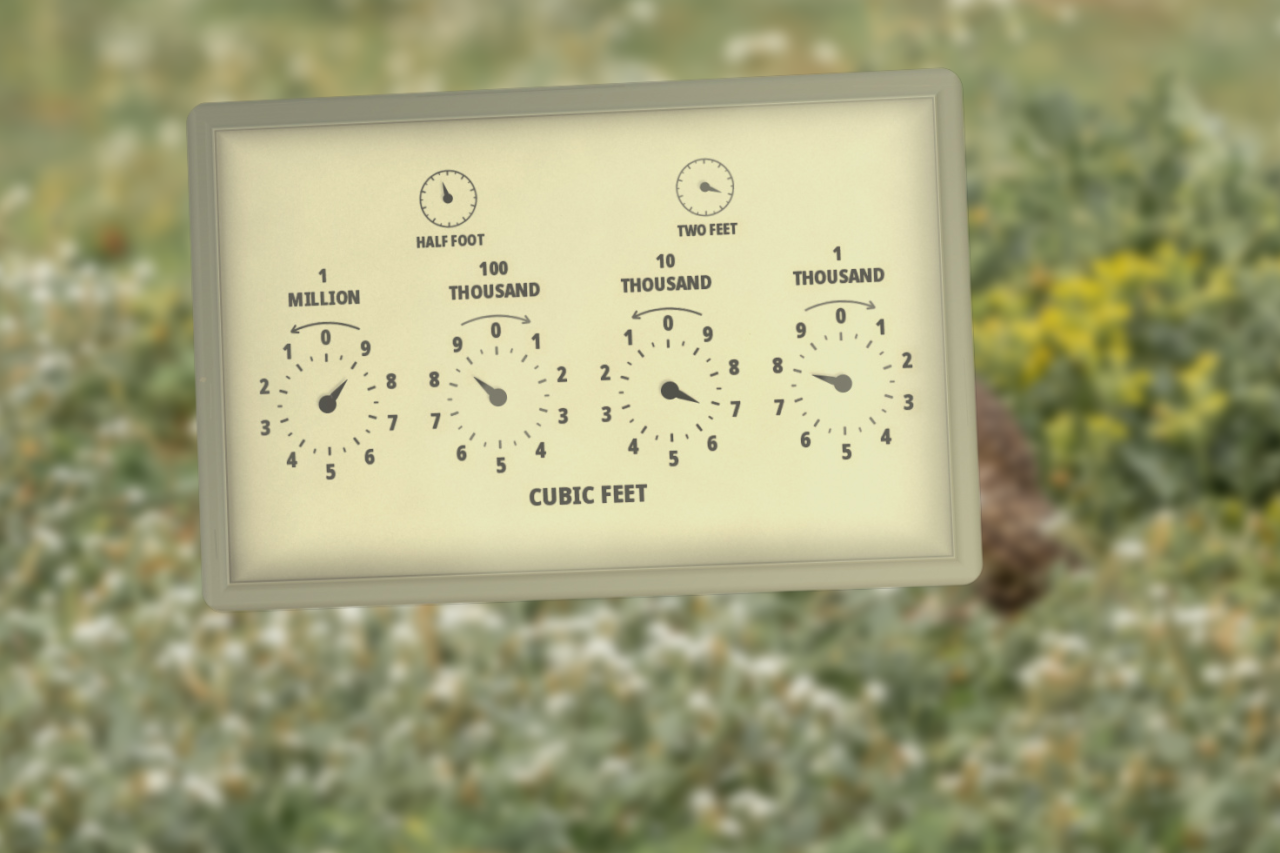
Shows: 886800 ft³
